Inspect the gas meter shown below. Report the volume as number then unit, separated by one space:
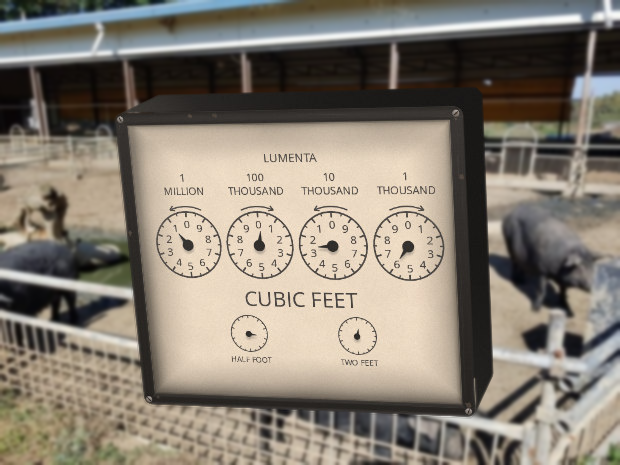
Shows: 102600 ft³
